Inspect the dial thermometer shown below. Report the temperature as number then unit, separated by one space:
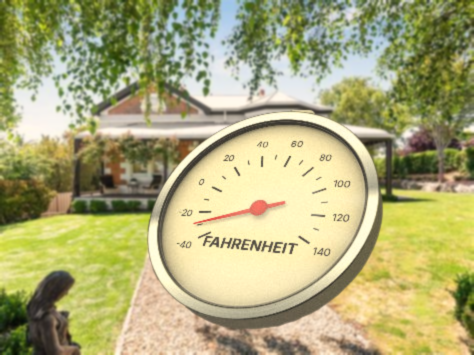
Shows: -30 °F
